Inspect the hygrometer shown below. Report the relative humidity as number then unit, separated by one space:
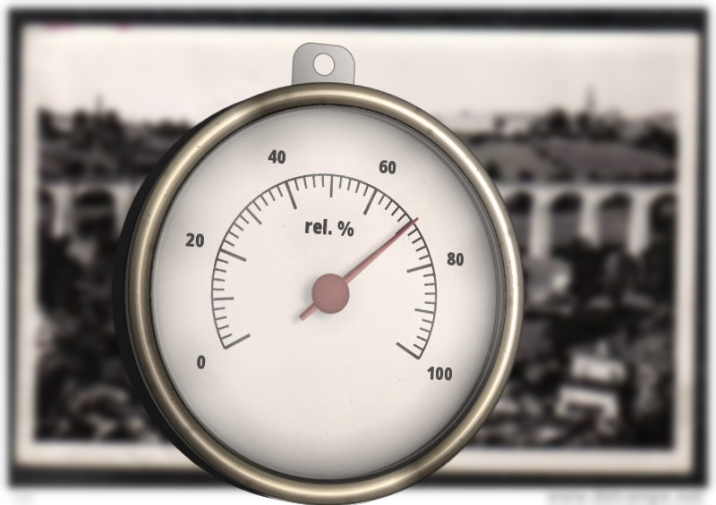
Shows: 70 %
